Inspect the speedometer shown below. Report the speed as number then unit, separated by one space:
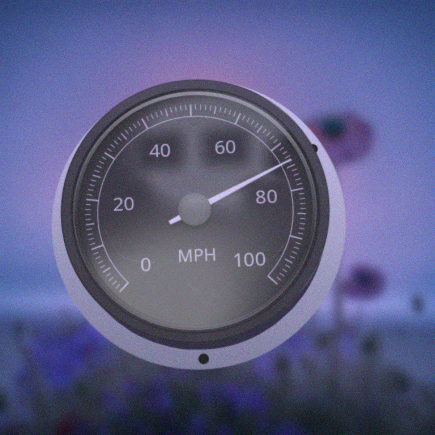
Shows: 74 mph
